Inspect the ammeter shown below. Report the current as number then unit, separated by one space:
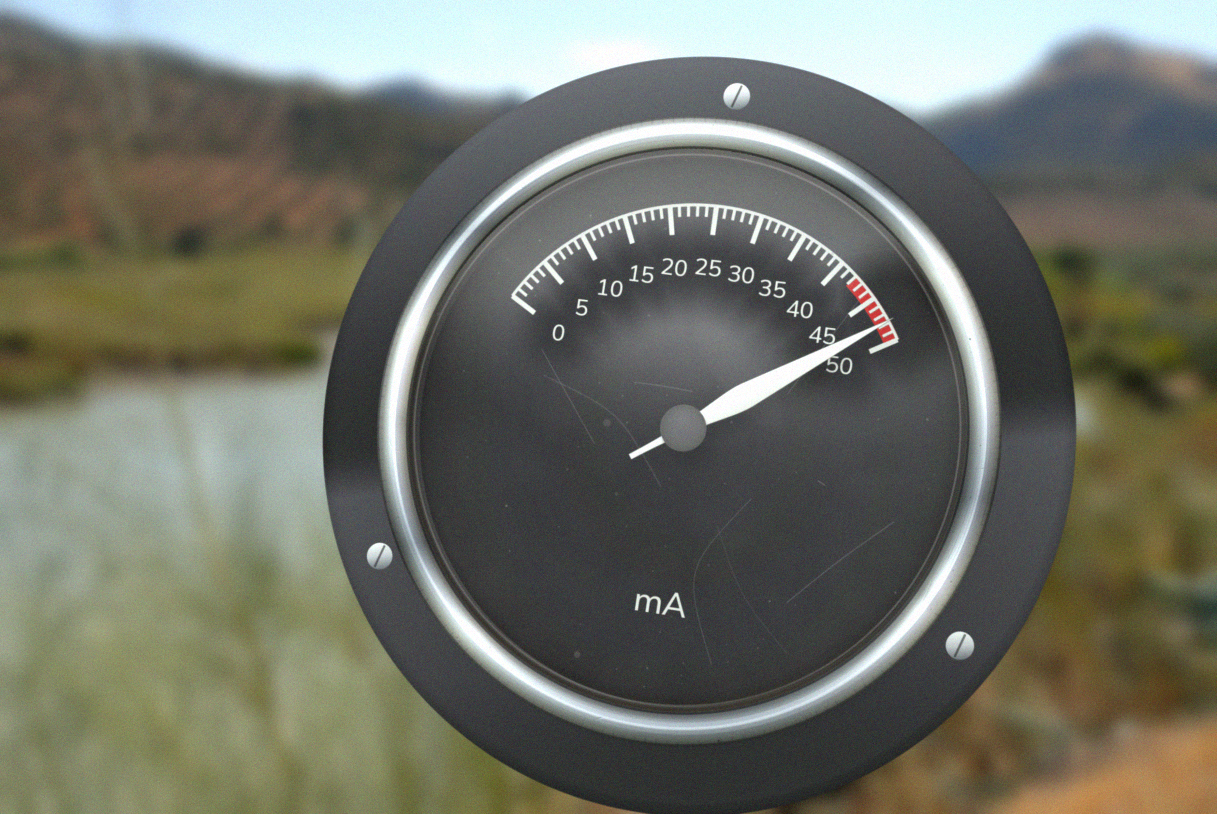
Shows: 48 mA
